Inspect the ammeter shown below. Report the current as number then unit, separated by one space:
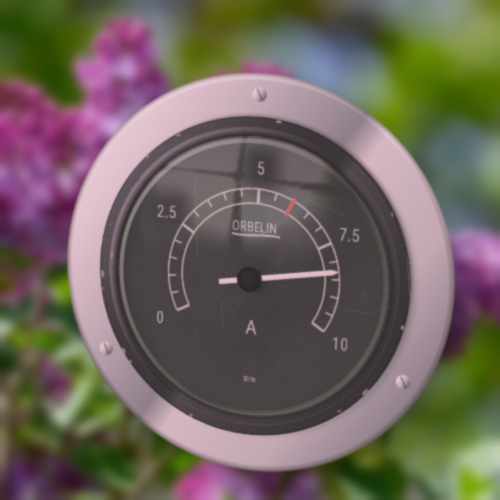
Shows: 8.25 A
